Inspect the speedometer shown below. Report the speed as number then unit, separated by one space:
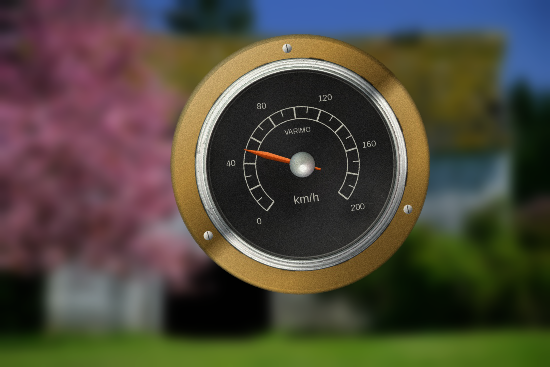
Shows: 50 km/h
